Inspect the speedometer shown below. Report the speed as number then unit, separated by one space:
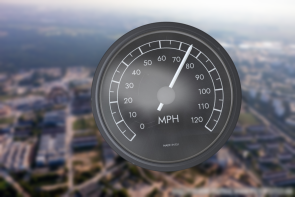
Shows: 75 mph
